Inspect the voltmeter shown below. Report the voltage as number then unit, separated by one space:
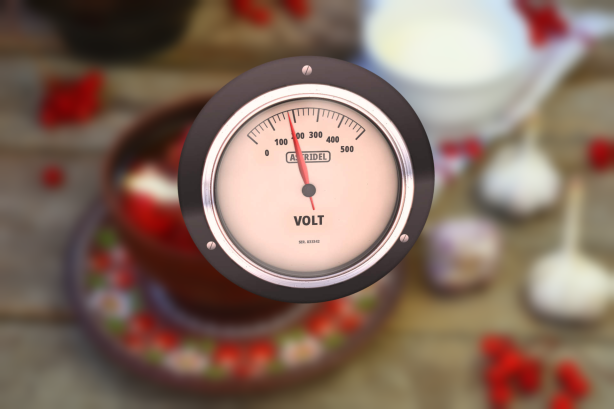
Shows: 180 V
